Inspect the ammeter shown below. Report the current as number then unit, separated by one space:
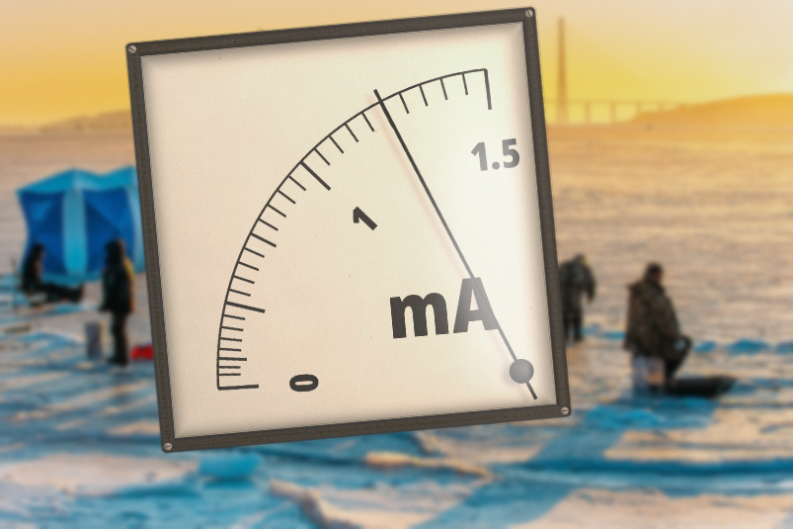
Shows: 1.25 mA
